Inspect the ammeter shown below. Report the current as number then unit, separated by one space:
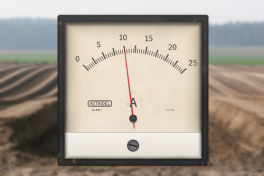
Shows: 10 A
